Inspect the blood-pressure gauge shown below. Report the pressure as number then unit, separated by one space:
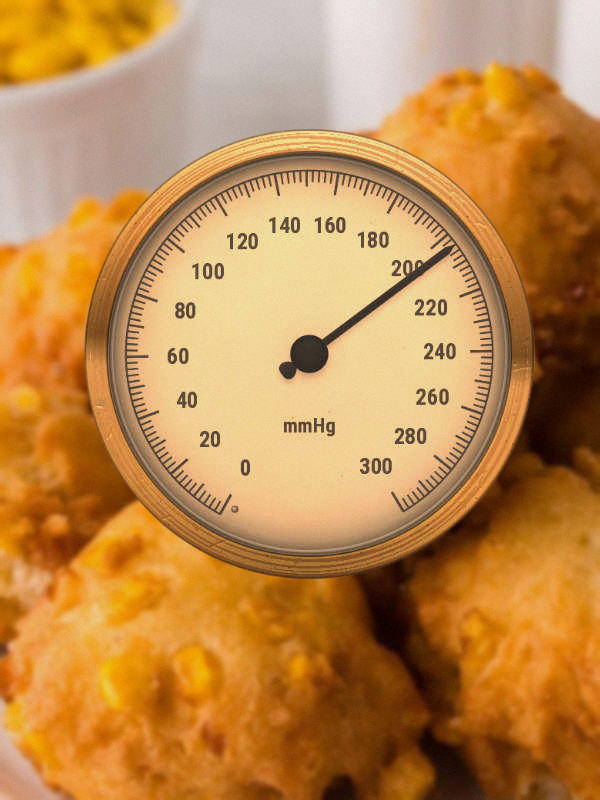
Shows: 204 mmHg
